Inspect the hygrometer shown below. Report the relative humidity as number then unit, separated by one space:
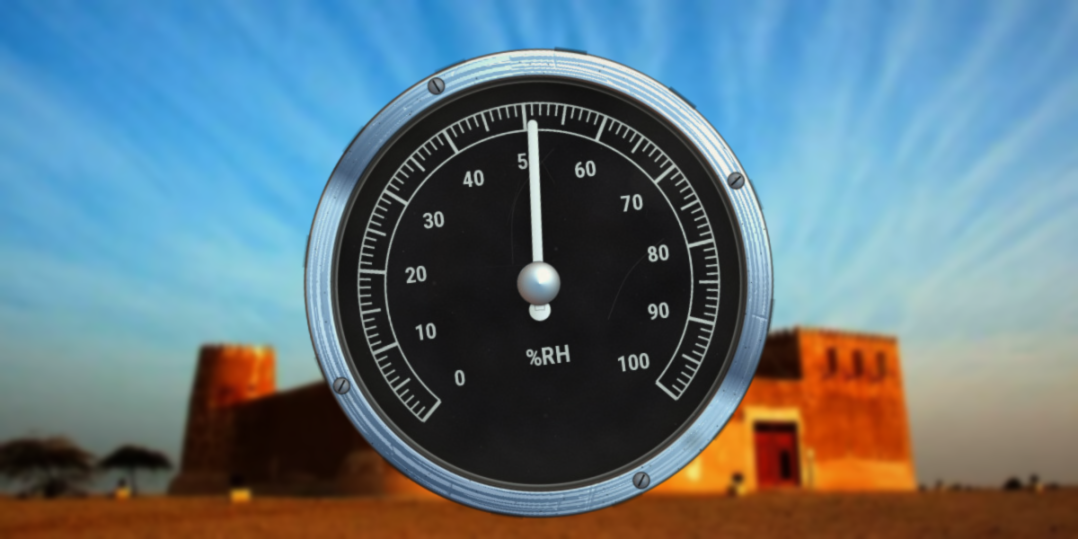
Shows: 51 %
